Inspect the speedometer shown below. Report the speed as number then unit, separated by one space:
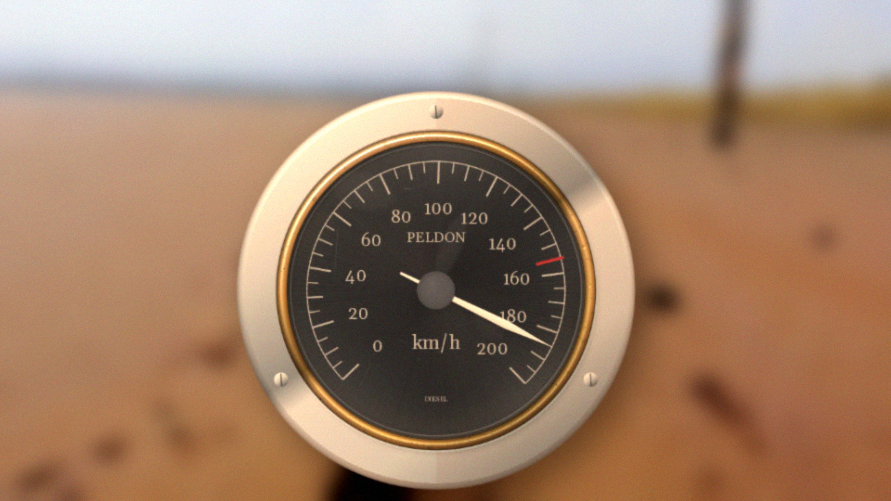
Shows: 185 km/h
